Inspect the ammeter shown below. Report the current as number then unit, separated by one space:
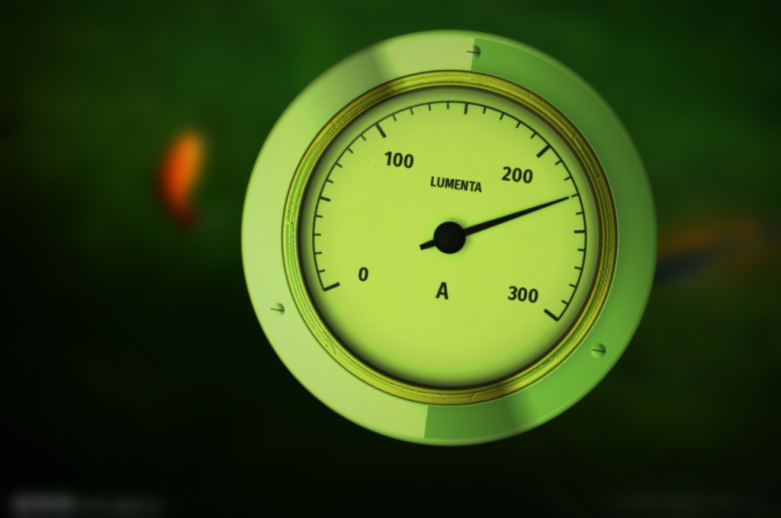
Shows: 230 A
